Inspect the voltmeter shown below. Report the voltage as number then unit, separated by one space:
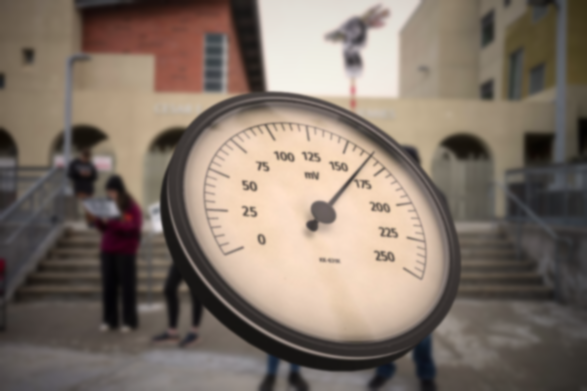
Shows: 165 mV
